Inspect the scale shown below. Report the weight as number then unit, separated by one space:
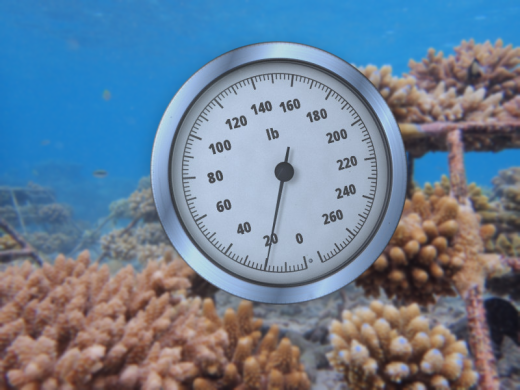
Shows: 20 lb
